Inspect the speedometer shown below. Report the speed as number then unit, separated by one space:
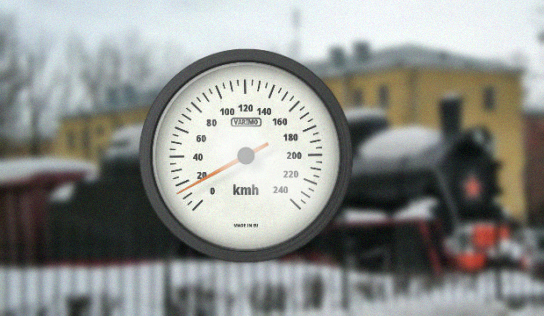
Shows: 15 km/h
